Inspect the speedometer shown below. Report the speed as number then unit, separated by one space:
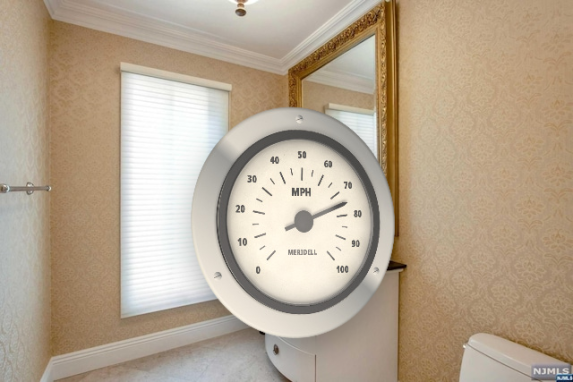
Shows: 75 mph
